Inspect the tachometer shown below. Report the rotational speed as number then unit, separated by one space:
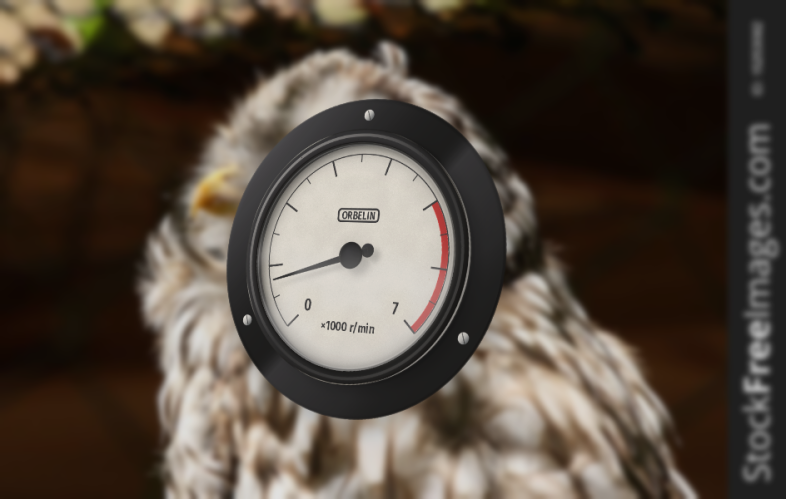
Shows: 750 rpm
